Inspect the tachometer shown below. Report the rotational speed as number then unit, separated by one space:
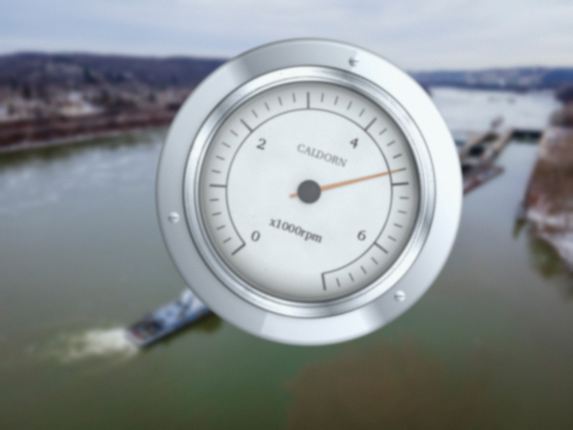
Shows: 4800 rpm
